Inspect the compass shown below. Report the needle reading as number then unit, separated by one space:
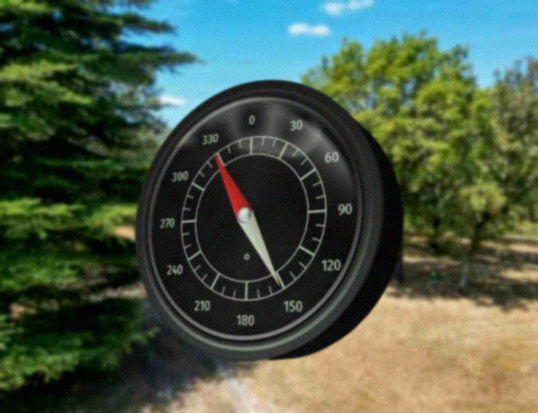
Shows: 330 °
